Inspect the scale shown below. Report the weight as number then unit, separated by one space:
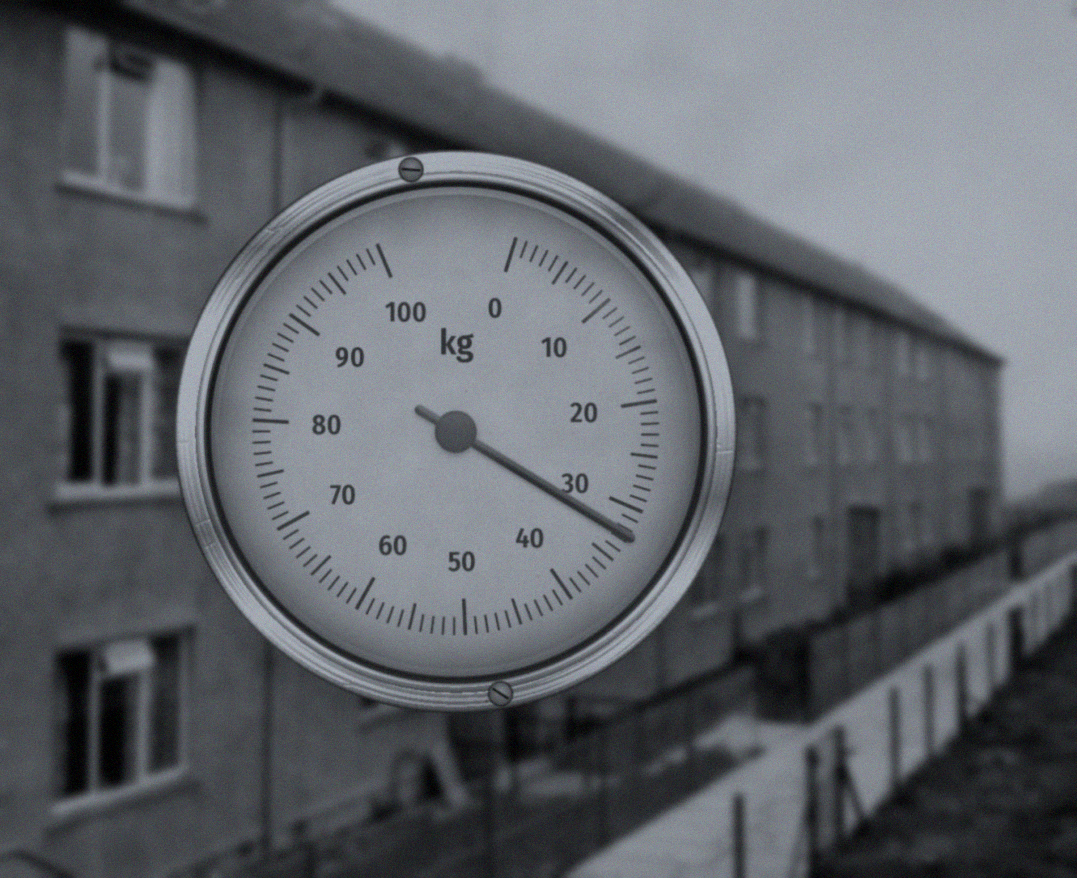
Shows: 32.5 kg
